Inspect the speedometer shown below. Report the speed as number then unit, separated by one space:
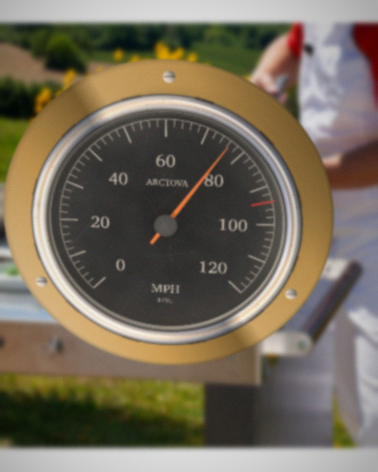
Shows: 76 mph
